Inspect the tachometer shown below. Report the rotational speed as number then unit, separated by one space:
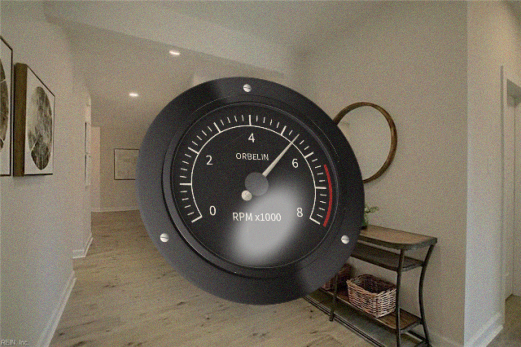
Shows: 5400 rpm
